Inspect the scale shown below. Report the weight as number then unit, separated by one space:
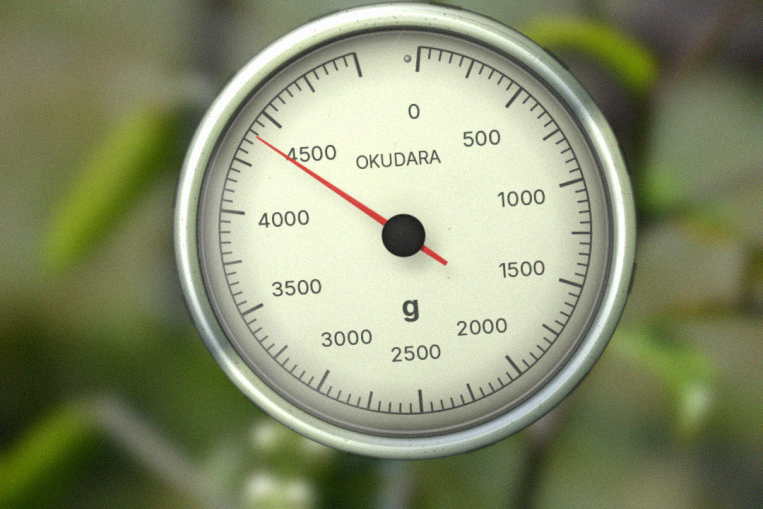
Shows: 4400 g
